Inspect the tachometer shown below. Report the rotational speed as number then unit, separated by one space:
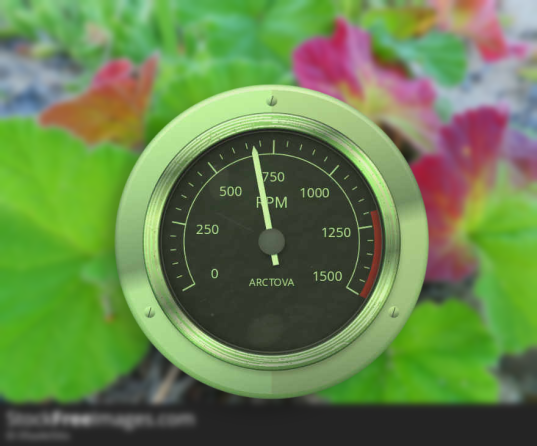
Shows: 675 rpm
